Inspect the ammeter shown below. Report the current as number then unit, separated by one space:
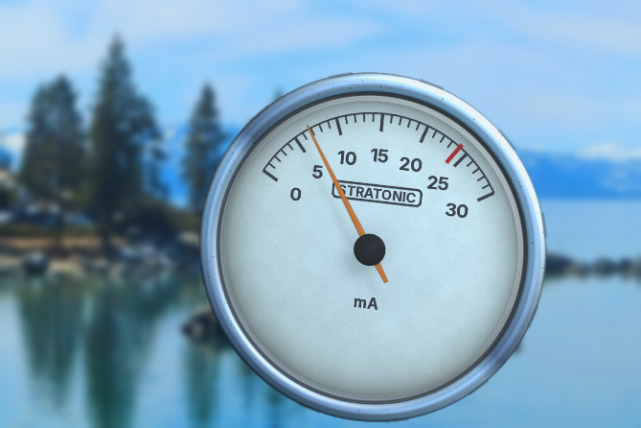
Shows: 7 mA
